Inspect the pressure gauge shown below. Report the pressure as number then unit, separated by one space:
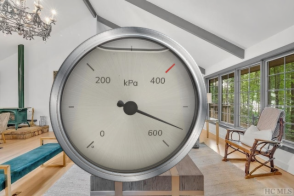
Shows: 550 kPa
